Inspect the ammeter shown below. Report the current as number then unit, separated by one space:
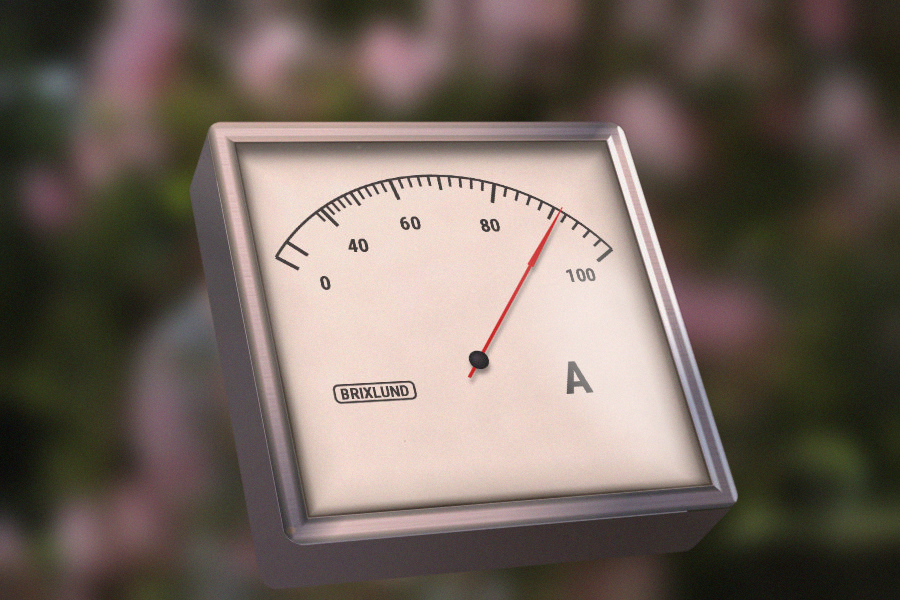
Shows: 91 A
